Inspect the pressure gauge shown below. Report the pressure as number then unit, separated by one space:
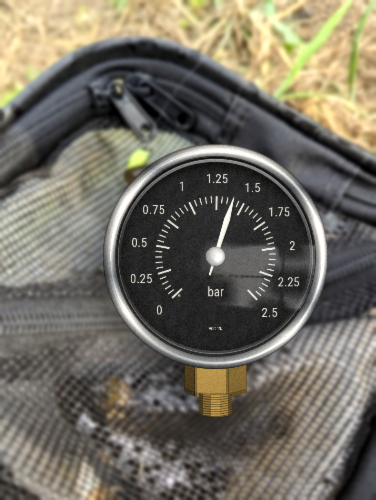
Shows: 1.4 bar
